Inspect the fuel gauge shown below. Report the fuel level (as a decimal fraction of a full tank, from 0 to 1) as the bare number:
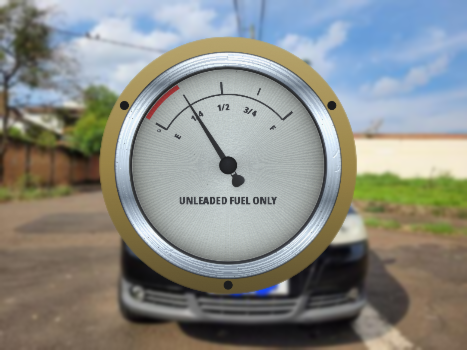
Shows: 0.25
